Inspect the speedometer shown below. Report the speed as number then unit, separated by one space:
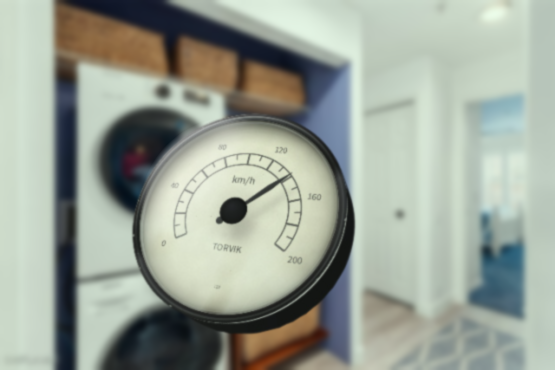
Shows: 140 km/h
